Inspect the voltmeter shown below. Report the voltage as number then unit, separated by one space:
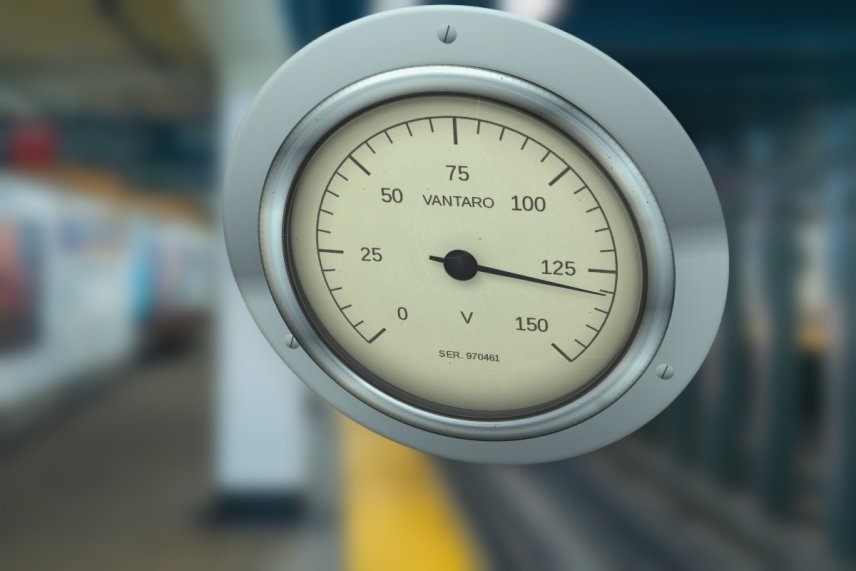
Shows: 130 V
